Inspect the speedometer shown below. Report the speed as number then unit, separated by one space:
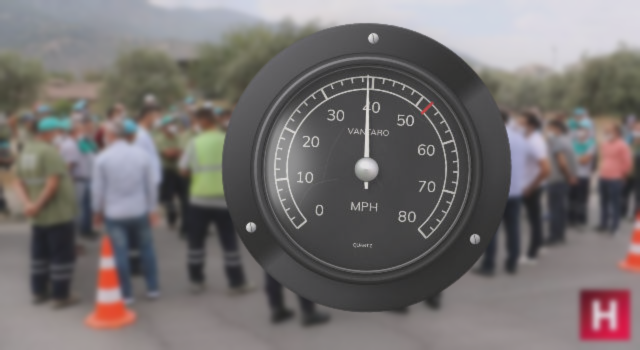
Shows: 39 mph
